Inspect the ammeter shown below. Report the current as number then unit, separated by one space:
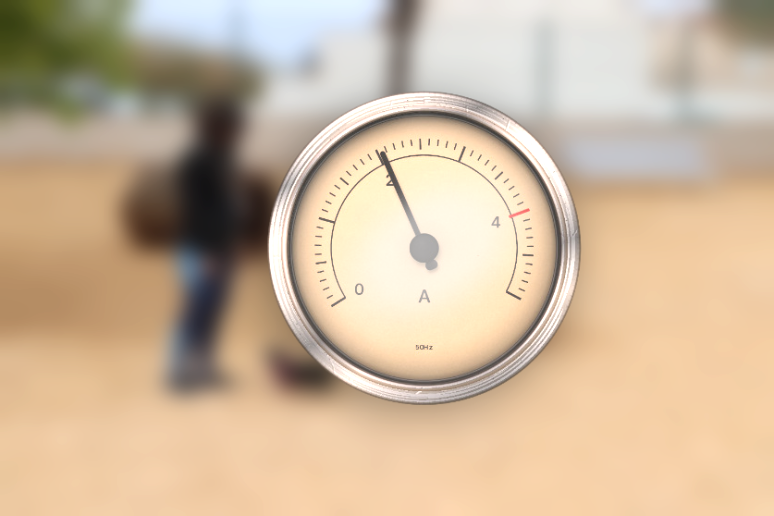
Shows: 2.05 A
